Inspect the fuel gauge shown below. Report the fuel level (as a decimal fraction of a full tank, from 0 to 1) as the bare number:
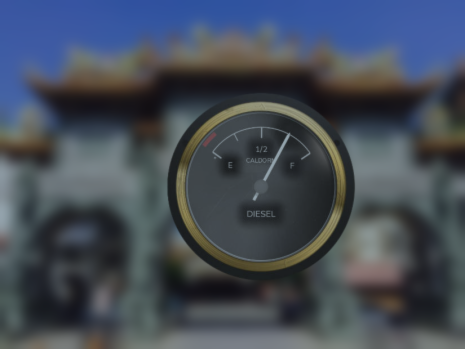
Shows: 0.75
